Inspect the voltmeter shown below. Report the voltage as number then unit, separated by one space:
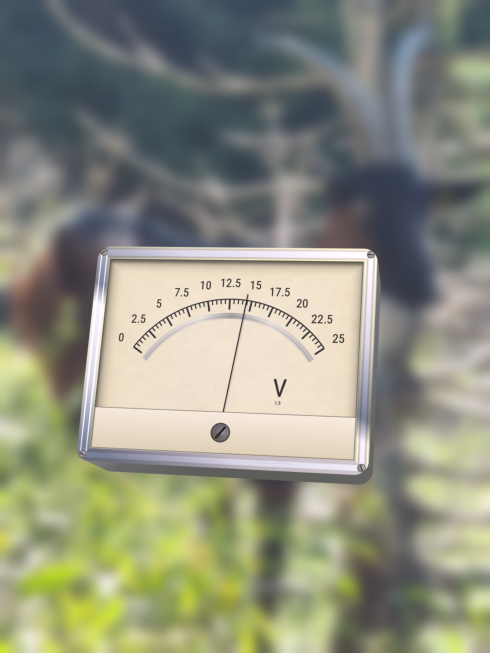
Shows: 14.5 V
